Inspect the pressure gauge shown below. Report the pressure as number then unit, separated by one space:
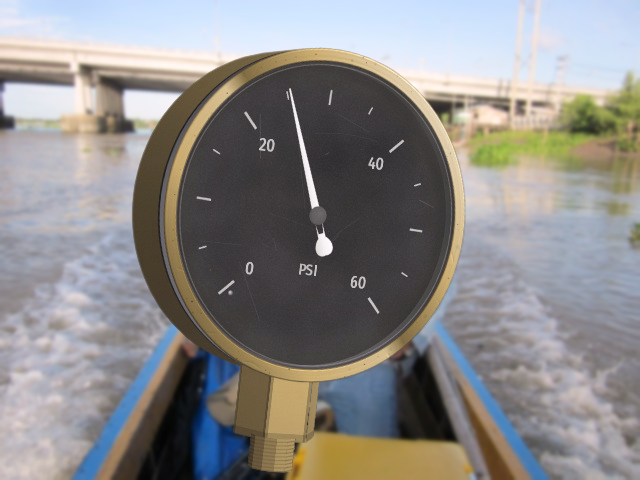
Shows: 25 psi
